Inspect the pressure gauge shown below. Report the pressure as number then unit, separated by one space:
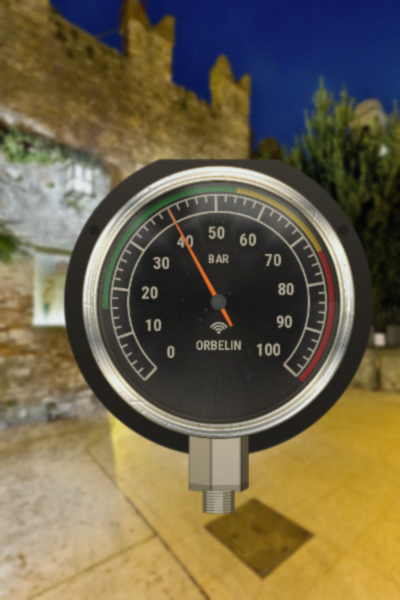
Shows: 40 bar
